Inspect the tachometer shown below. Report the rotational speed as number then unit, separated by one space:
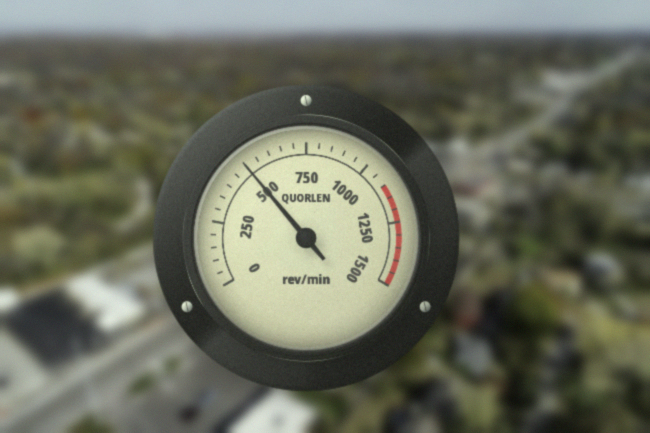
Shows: 500 rpm
